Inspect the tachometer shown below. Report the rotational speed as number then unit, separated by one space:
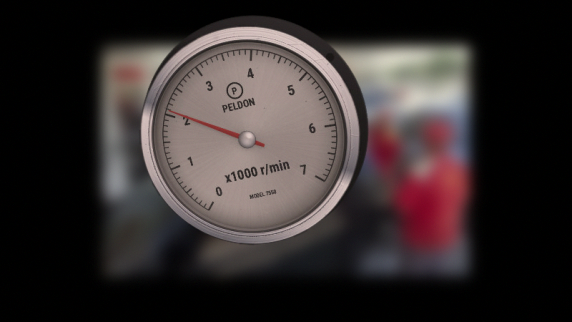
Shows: 2100 rpm
